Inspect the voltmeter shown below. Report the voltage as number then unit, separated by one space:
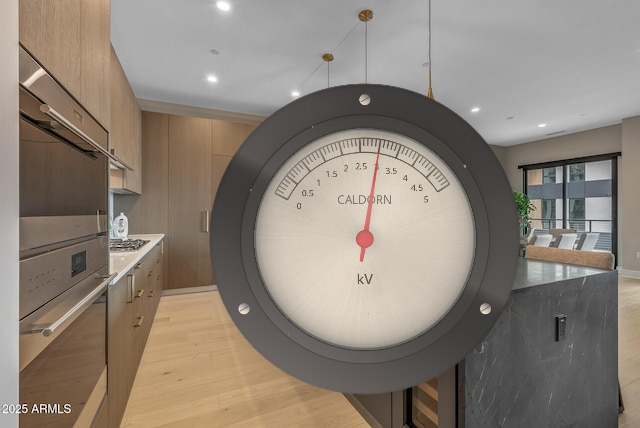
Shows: 3 kV
